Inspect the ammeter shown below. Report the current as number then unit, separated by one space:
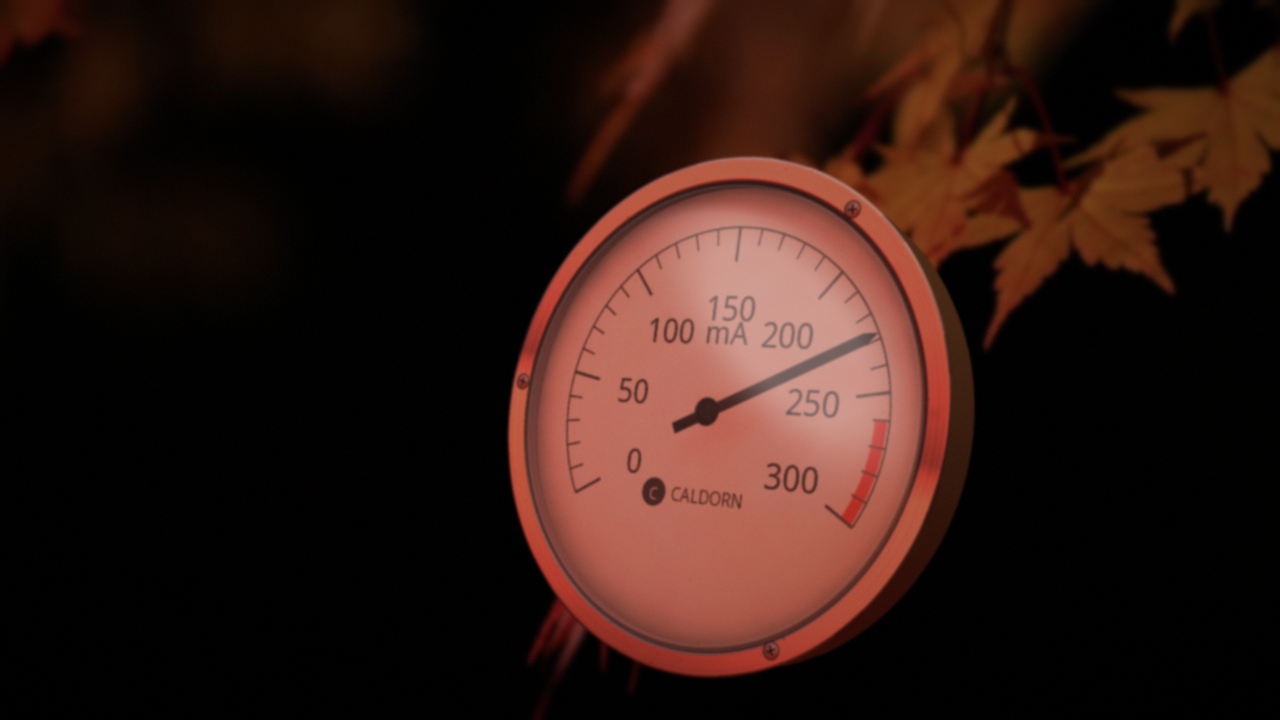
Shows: 230 mA
